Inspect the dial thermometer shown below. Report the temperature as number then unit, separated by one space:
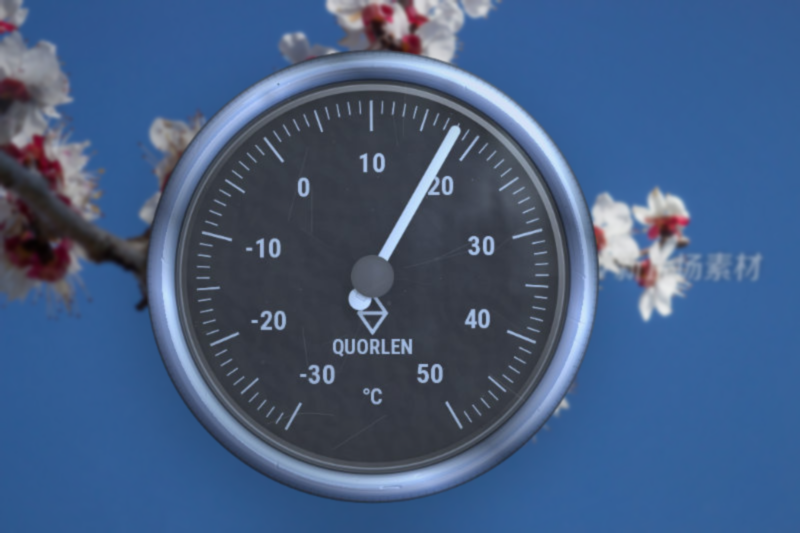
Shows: 18 °C
